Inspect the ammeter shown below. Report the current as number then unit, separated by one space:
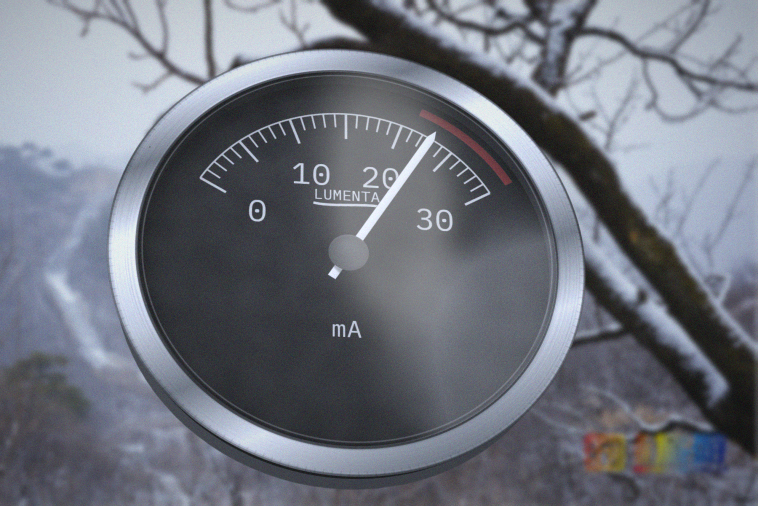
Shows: 23 mA
